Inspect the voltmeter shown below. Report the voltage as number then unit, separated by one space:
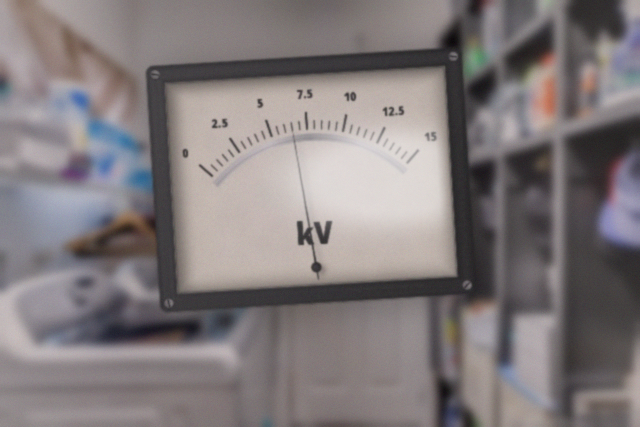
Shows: 6.5 kV
